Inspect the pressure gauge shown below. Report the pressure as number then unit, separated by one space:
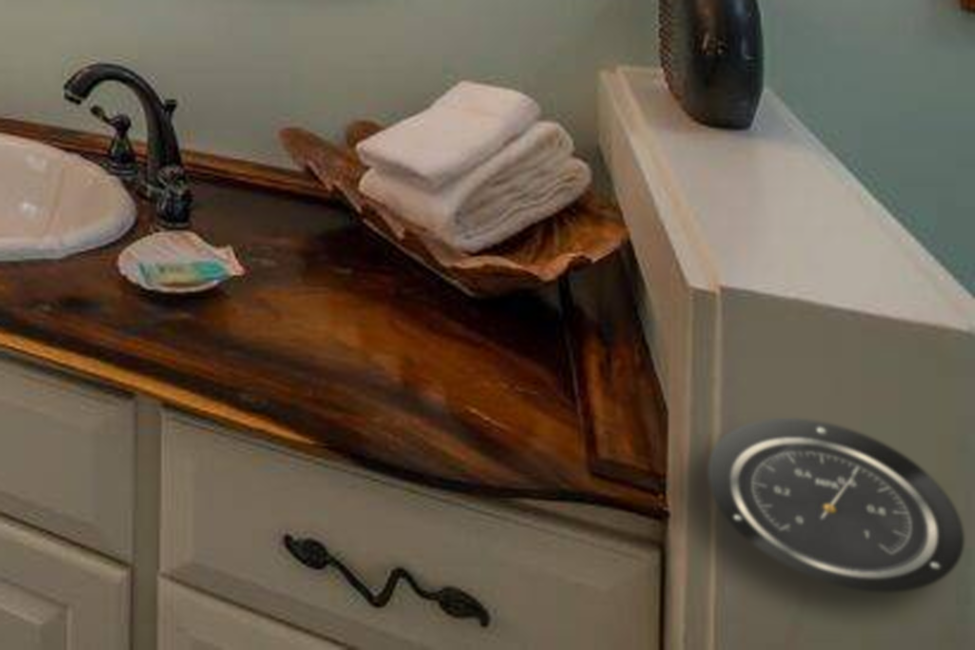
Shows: 0.6 MPa
